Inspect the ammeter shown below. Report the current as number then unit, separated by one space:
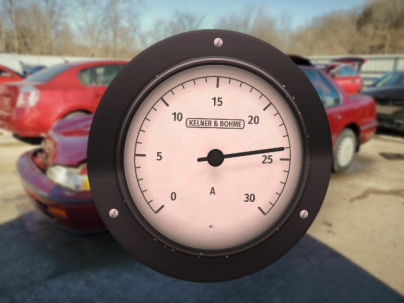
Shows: 24 A
